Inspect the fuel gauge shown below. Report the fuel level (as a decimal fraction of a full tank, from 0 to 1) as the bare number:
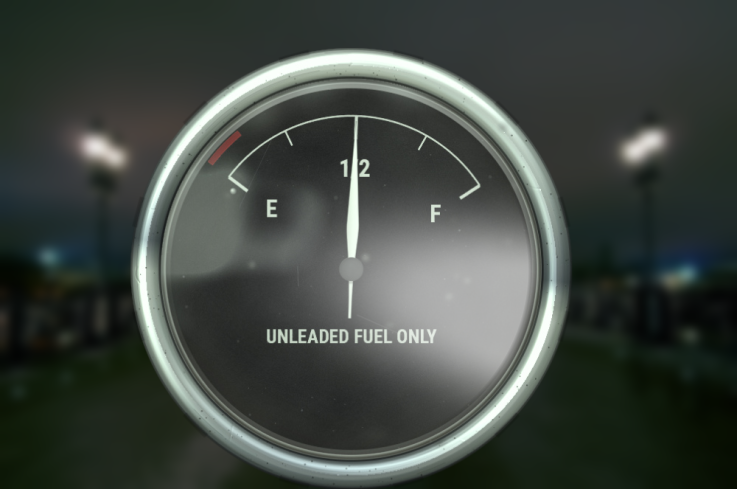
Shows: 0.5
